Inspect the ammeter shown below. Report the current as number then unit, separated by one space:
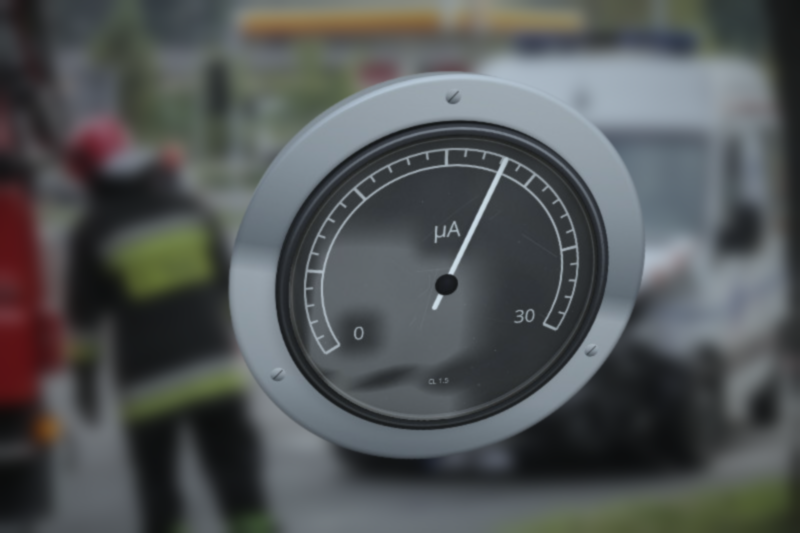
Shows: 18 µA
